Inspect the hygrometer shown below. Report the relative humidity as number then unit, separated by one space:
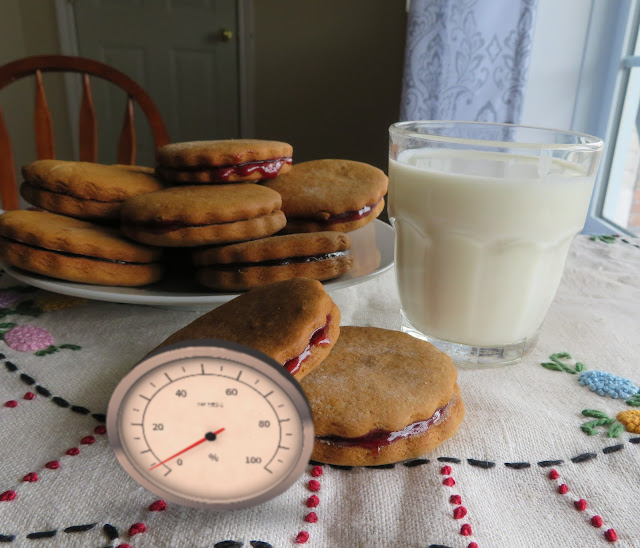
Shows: 5 %
